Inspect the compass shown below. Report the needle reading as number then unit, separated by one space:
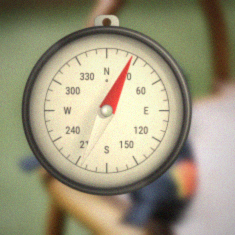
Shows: 25 °
